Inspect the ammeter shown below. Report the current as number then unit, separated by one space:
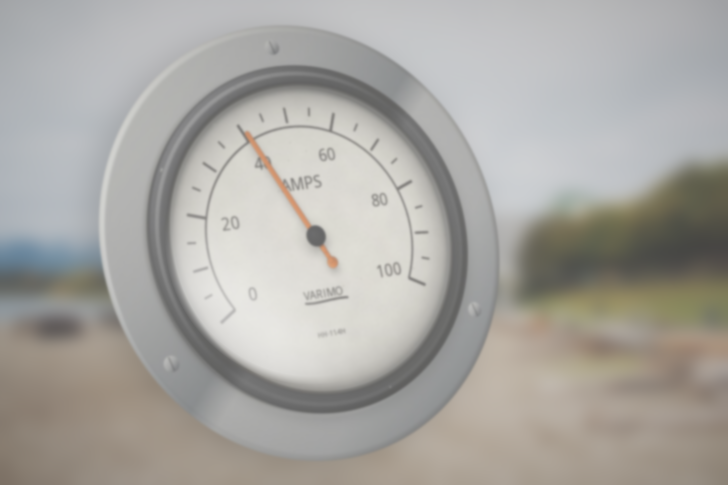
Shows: 40 A
